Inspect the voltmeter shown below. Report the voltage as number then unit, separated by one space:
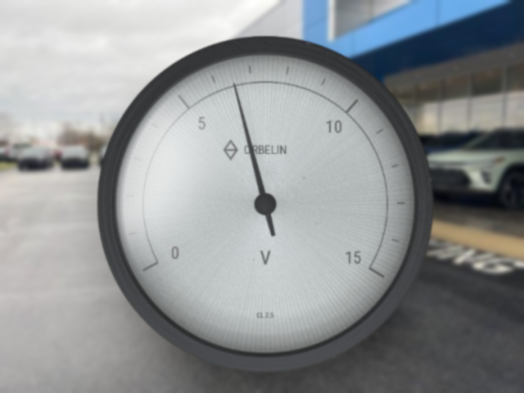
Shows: 6.5 V
